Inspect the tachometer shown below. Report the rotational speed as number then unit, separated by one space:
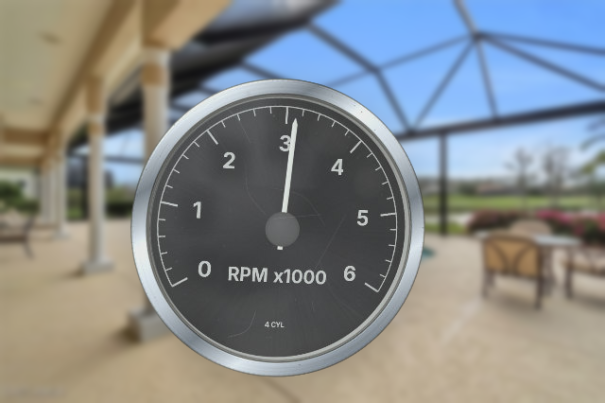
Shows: 3100 rpm
